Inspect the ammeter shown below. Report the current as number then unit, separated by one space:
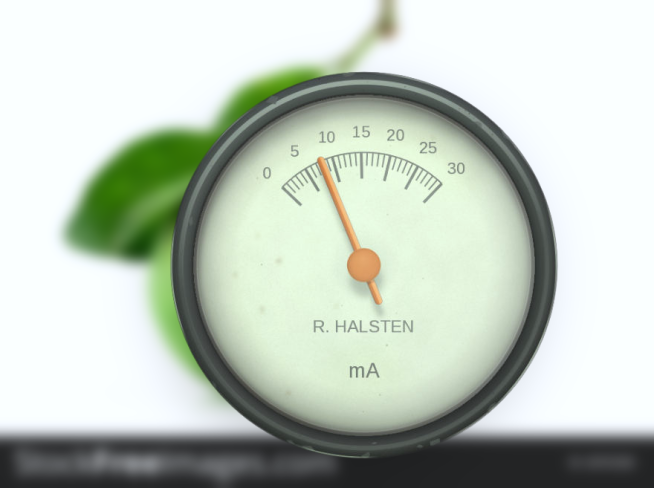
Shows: 8 mA
